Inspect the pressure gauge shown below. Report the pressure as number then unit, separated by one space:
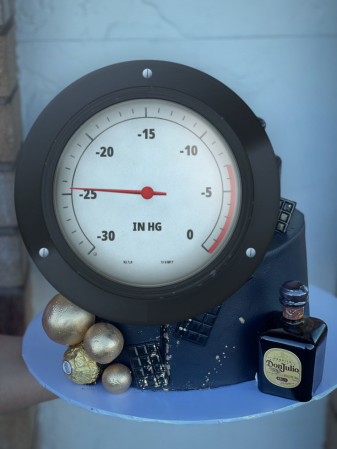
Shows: -24.5 inHg
